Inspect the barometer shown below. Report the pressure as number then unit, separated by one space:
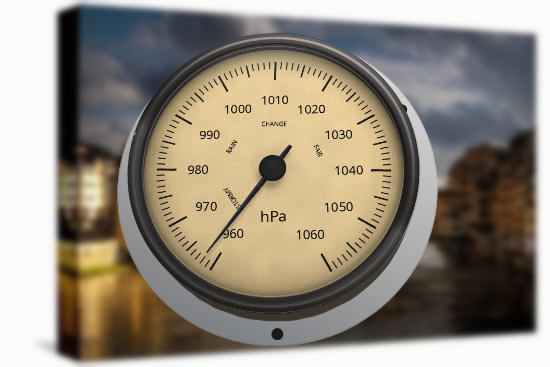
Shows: 962 hPa
